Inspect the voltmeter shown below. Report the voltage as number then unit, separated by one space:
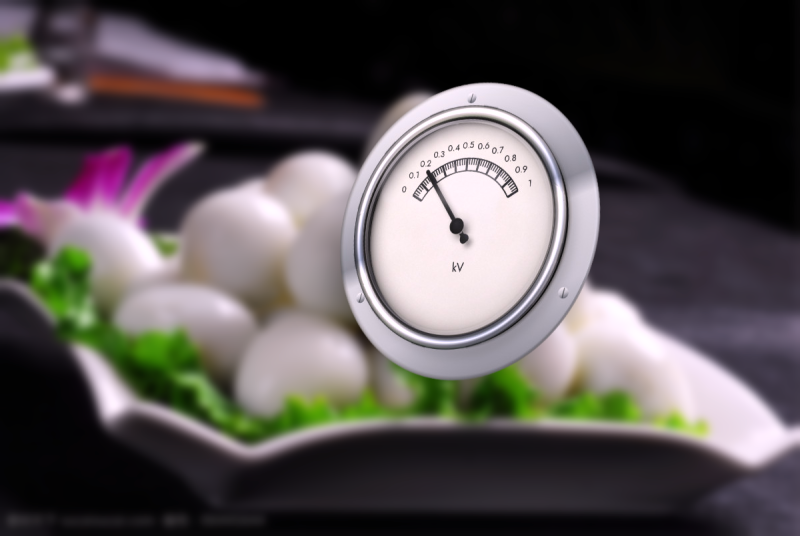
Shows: 0.2 kV
